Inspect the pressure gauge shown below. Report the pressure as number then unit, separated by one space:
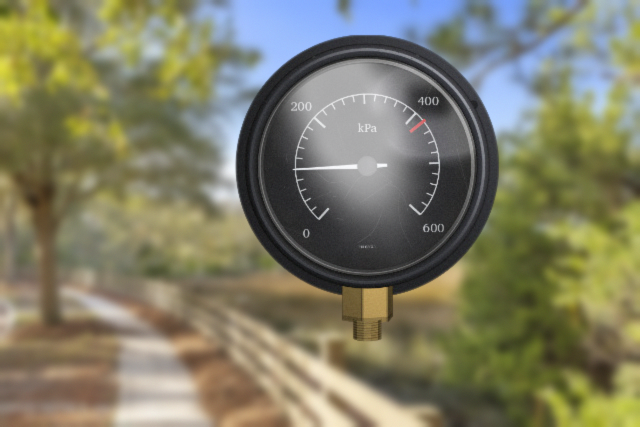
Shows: 100 kPa
